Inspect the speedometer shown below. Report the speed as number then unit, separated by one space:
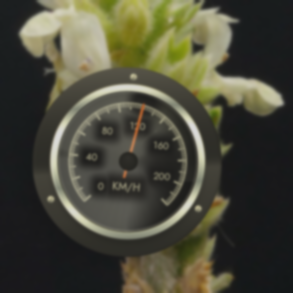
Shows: 120 km/h
